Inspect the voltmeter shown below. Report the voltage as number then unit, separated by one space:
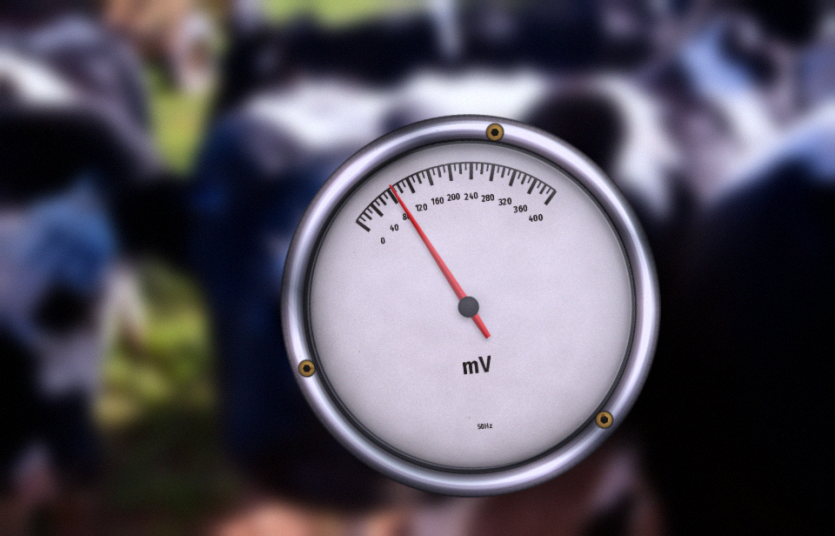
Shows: 90 mV
